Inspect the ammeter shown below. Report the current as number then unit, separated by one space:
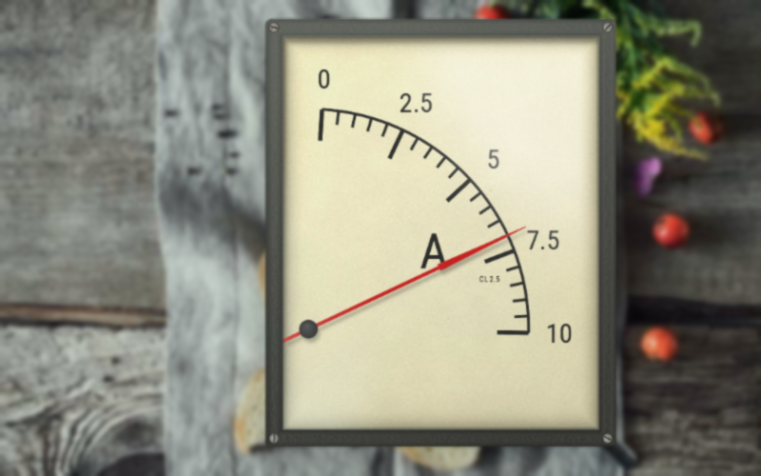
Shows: 7 A
